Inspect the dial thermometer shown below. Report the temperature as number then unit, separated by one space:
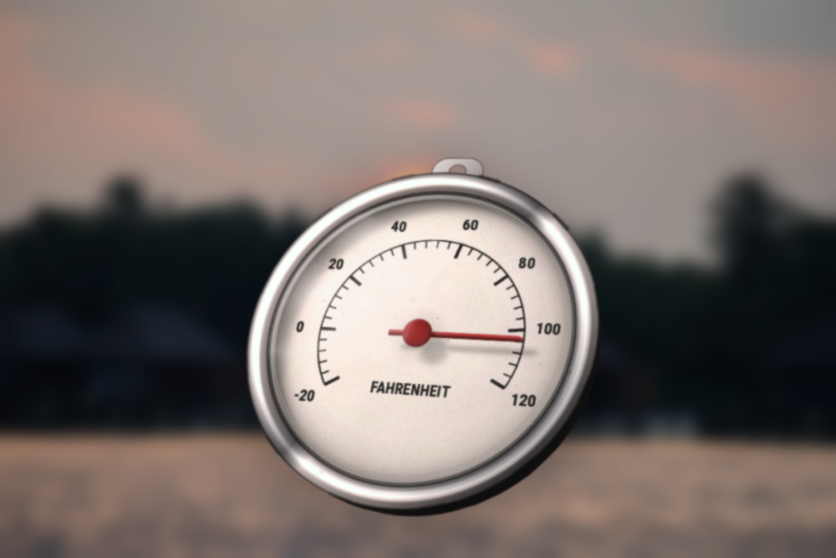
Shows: 104 °F
